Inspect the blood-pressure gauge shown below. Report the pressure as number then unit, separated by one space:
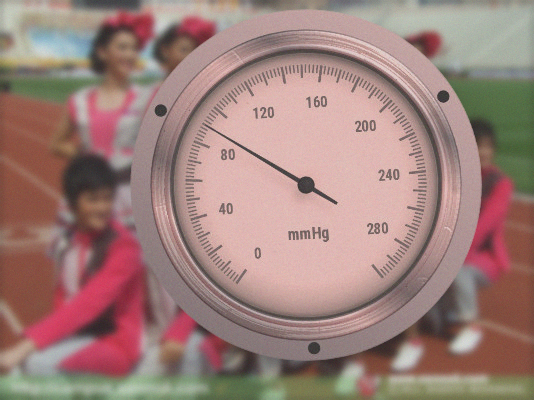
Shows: 90 mmHg
